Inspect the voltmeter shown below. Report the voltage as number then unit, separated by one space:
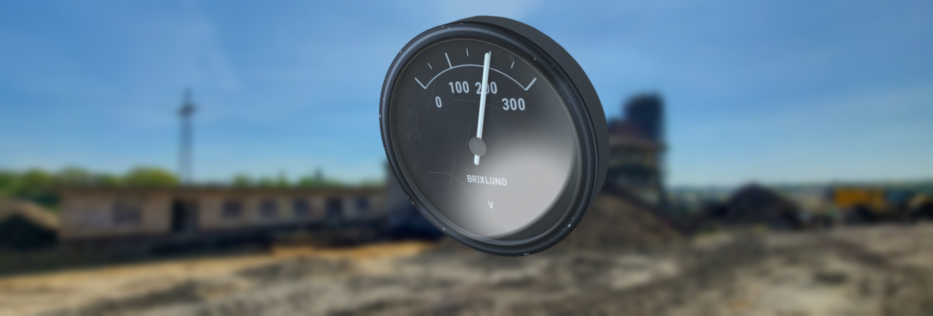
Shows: 200 V
